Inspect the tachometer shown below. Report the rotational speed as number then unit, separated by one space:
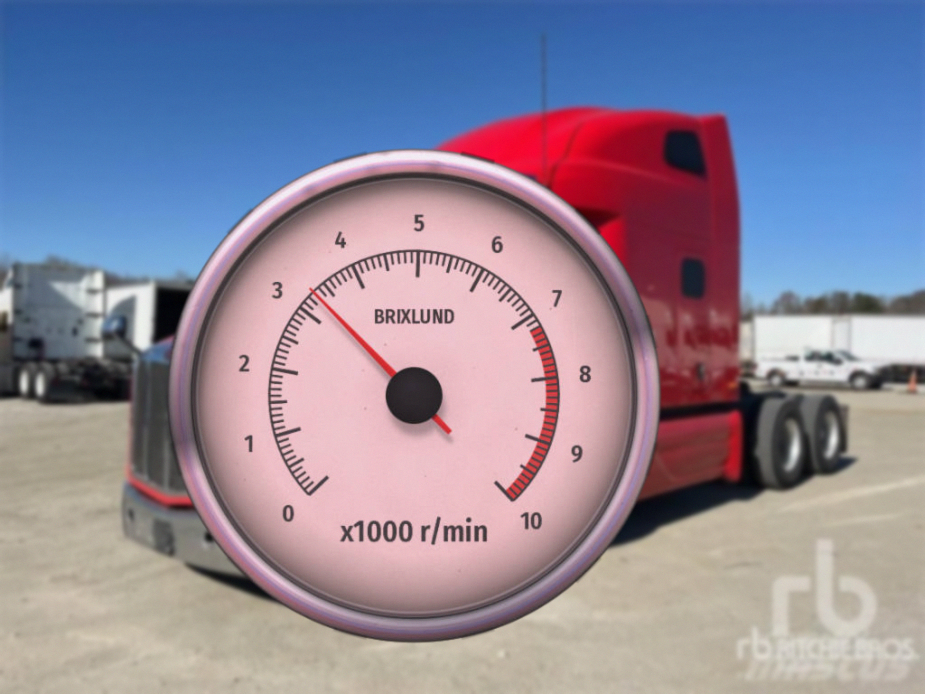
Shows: 3300 rpm
